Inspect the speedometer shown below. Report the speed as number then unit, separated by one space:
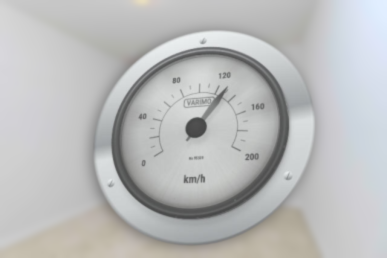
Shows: 130 km/h
